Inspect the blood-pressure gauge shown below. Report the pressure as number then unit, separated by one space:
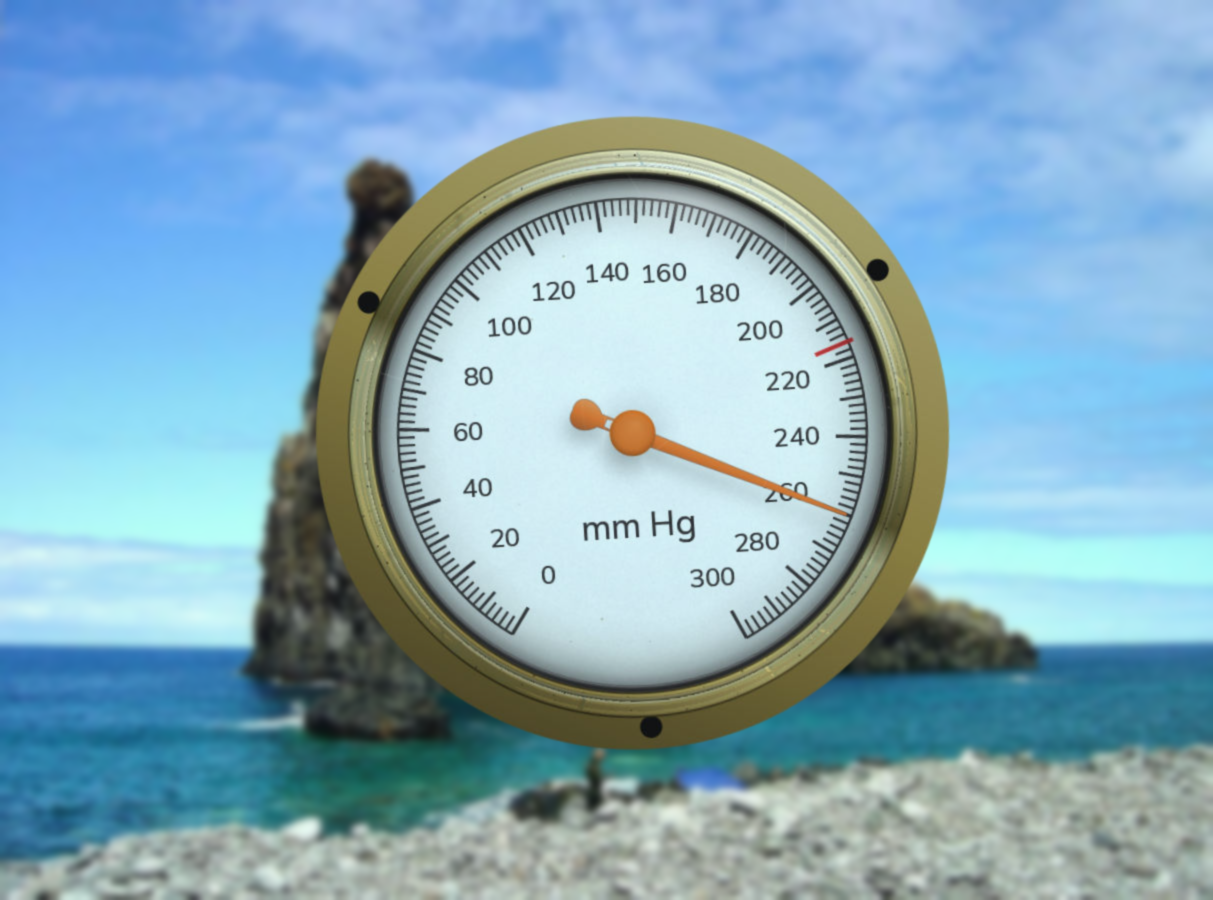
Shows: 260 mmHg
